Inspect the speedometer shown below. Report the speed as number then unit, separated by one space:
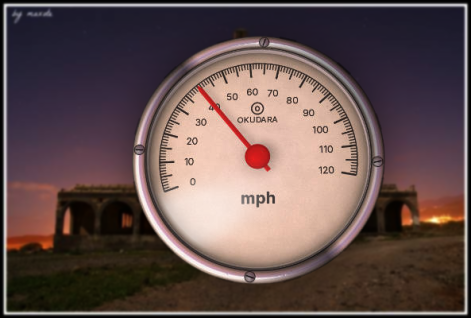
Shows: 40 mph
